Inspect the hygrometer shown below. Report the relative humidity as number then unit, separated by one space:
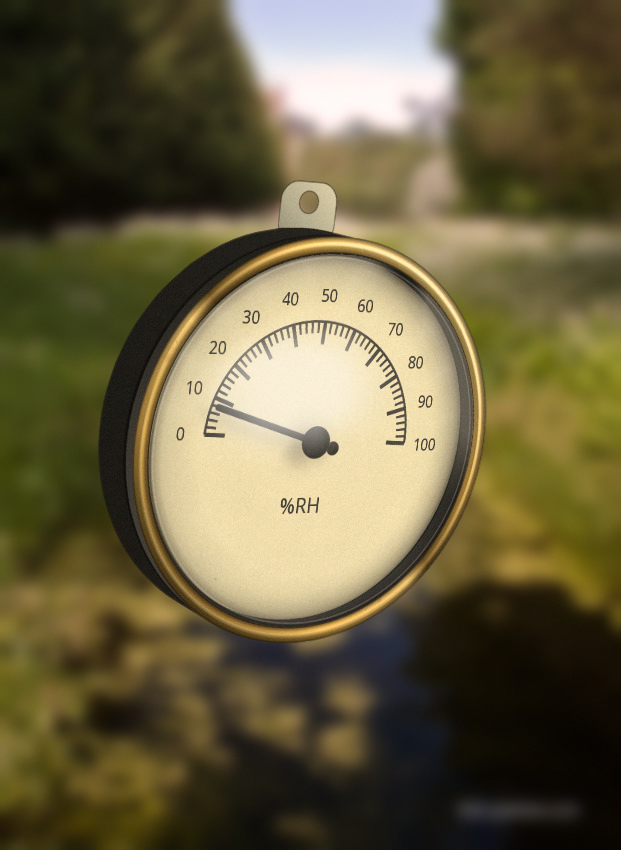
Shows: 8 %
